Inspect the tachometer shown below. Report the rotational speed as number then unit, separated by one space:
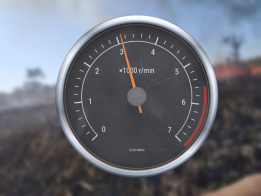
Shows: 3100 rpm
